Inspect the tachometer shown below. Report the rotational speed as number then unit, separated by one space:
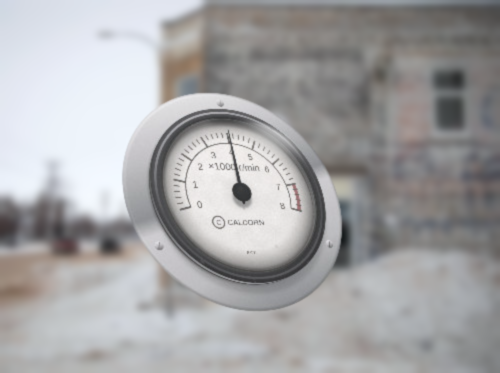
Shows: 4000 rpm
